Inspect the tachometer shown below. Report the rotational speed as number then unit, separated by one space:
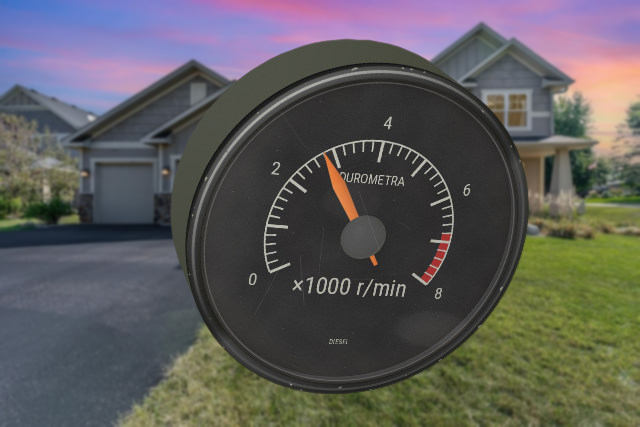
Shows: 2800 rpm
